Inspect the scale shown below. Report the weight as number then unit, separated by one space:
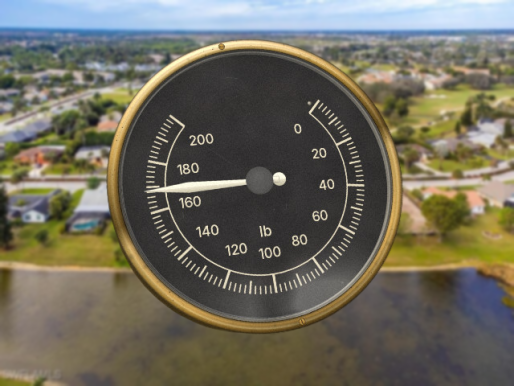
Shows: 168 lb
